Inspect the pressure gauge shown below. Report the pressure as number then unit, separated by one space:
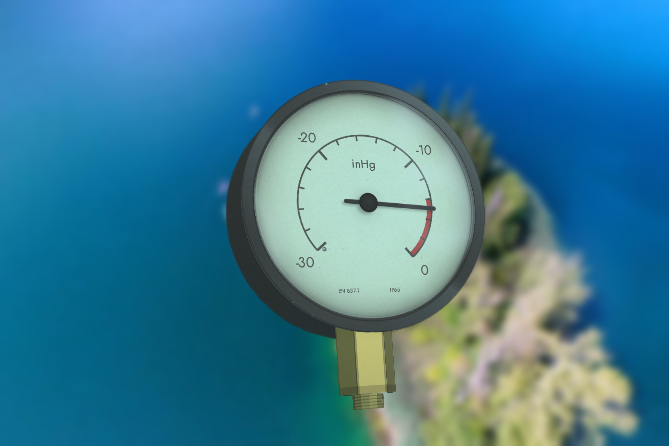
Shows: -5 inHg
